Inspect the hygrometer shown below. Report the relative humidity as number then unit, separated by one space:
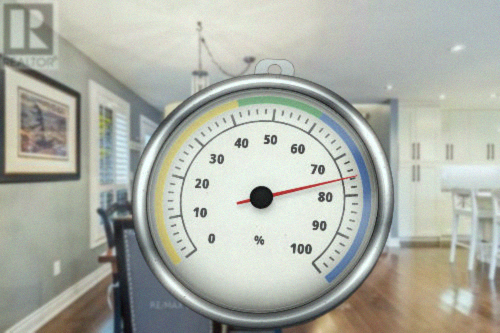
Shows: 76 %
